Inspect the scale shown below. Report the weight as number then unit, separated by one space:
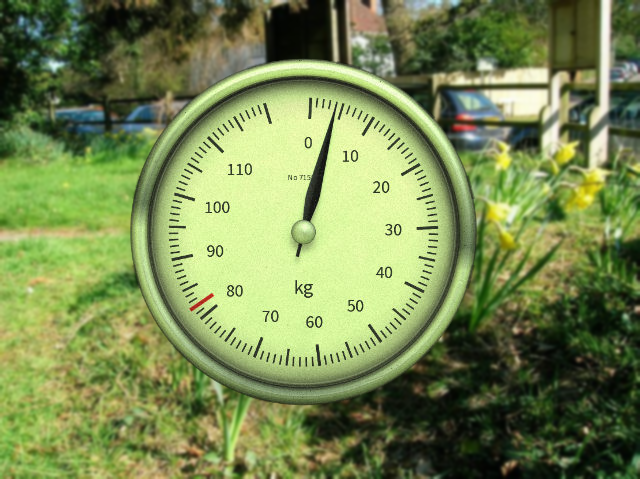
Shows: 4 kg
